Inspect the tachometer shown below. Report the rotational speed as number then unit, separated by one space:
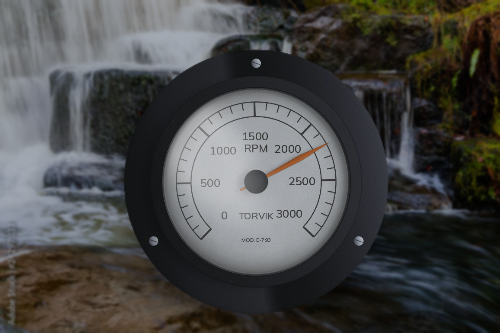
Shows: 2200 rpm
